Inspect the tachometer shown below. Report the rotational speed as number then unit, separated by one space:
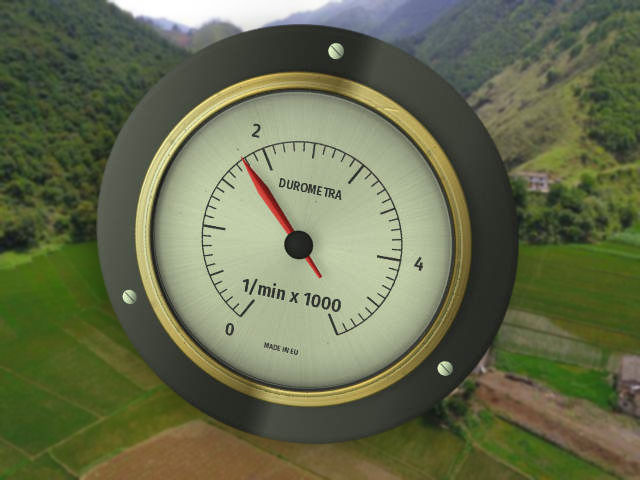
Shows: 1800 rpm
